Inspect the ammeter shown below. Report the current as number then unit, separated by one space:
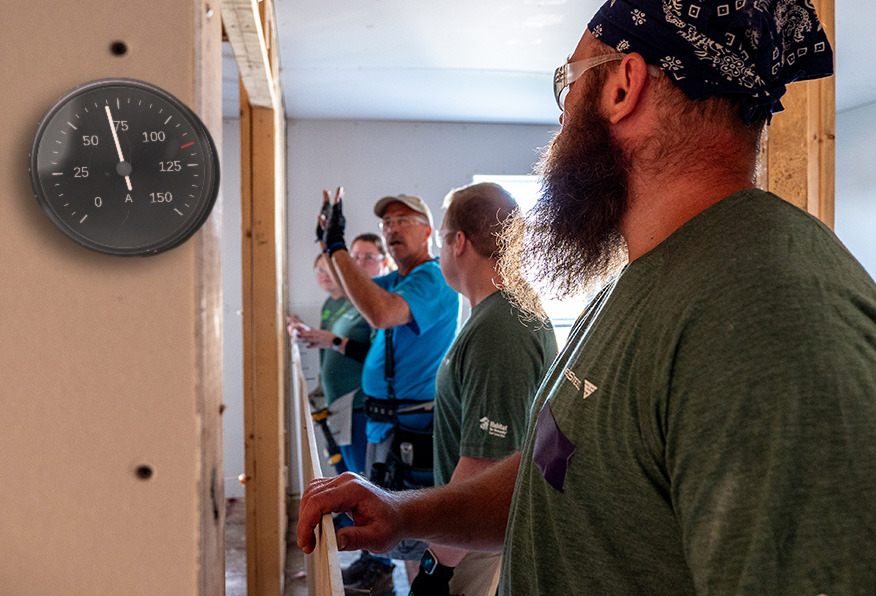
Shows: 70 A
